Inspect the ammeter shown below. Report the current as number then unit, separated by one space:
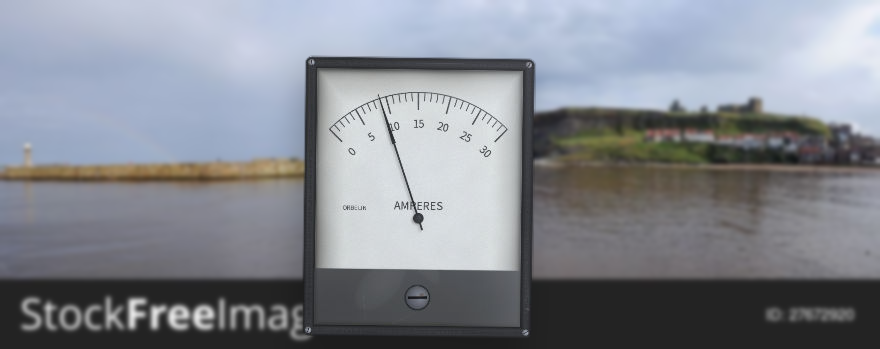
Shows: 9 A
